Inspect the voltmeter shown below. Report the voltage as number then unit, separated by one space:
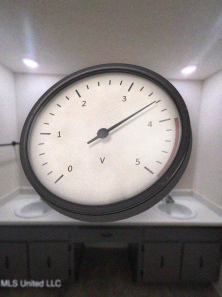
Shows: 3.6 V
